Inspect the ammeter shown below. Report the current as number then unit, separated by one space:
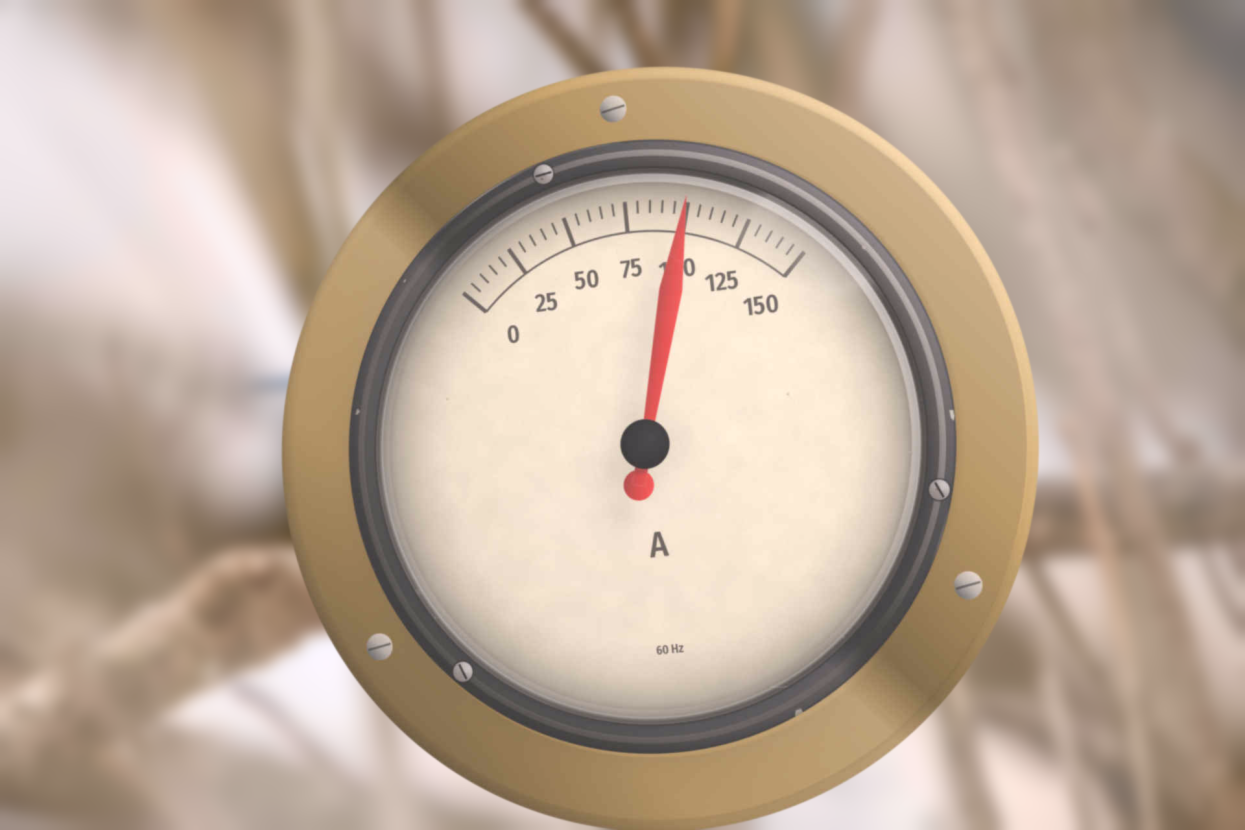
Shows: 100 A
